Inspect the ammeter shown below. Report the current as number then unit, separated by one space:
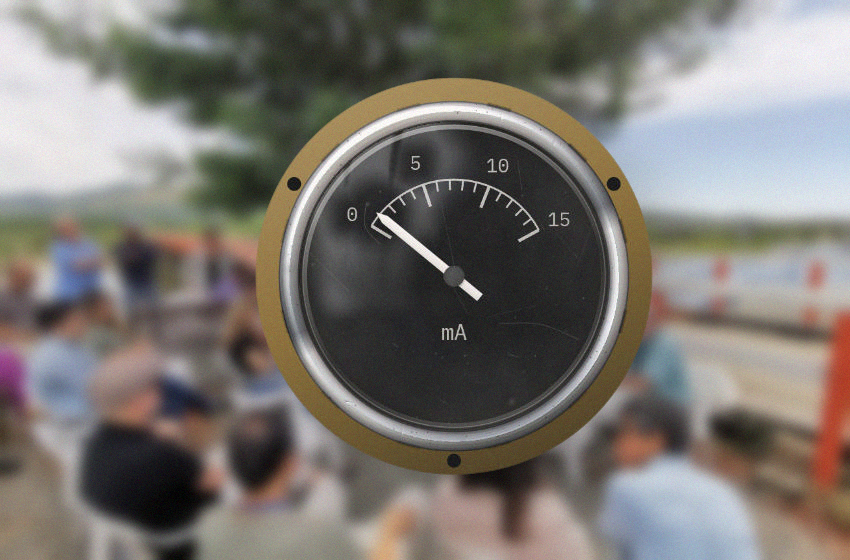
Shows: 1 mA
